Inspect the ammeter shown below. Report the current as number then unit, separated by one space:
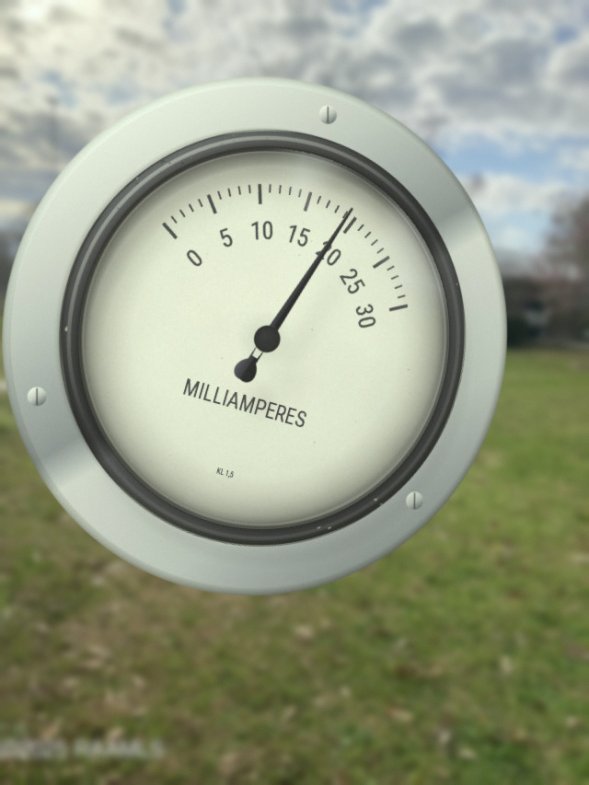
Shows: 19 mA
